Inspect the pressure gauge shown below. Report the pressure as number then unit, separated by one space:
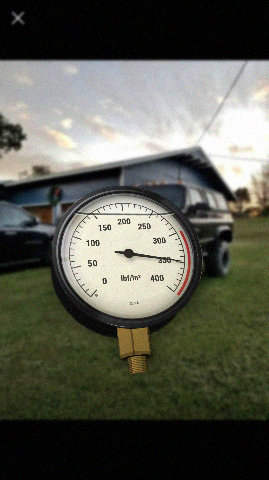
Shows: 350 psi
